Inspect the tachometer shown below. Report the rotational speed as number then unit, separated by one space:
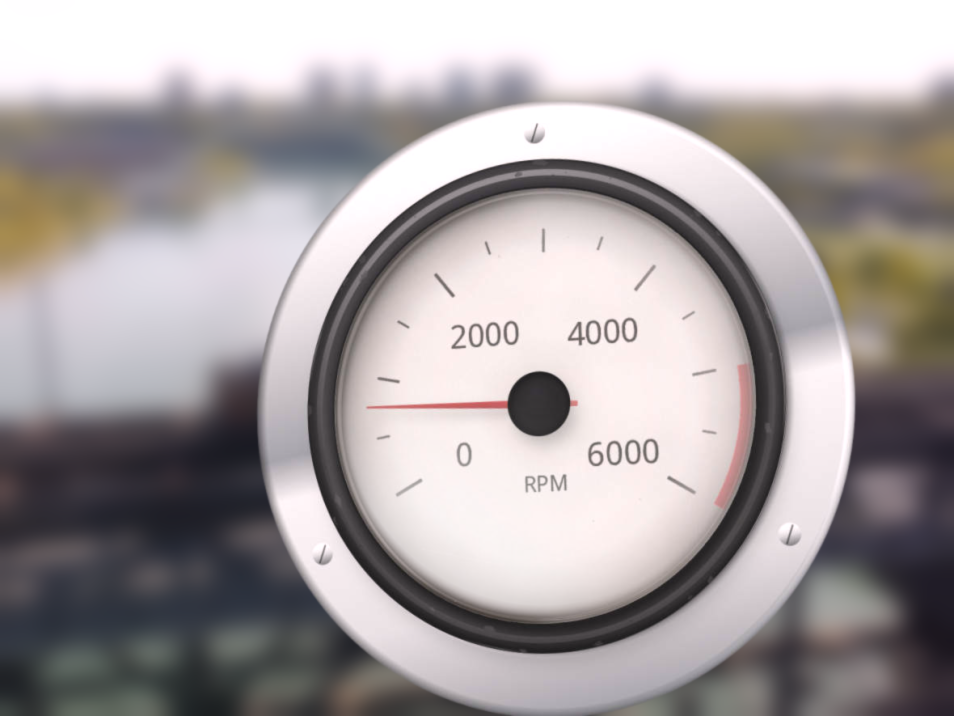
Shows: 750 rpm
